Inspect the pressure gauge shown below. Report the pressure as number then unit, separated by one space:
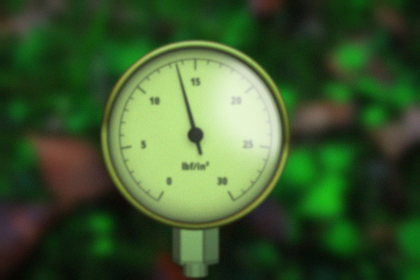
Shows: 13.5 psi
